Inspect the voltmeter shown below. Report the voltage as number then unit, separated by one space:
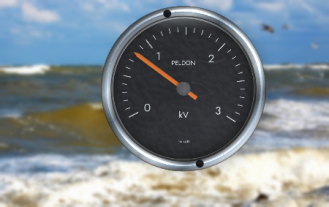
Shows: 0.8 kV
